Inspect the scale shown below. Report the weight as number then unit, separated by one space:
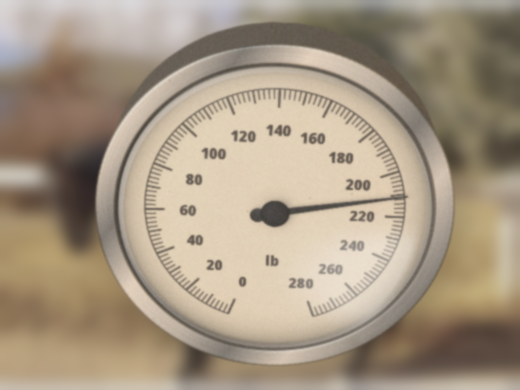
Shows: 210 lb
